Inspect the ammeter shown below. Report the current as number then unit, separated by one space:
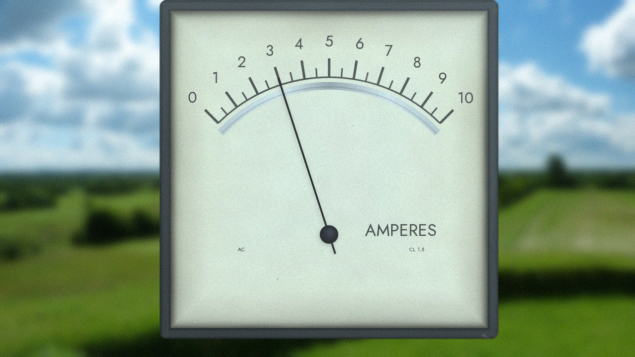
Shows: 3 A
